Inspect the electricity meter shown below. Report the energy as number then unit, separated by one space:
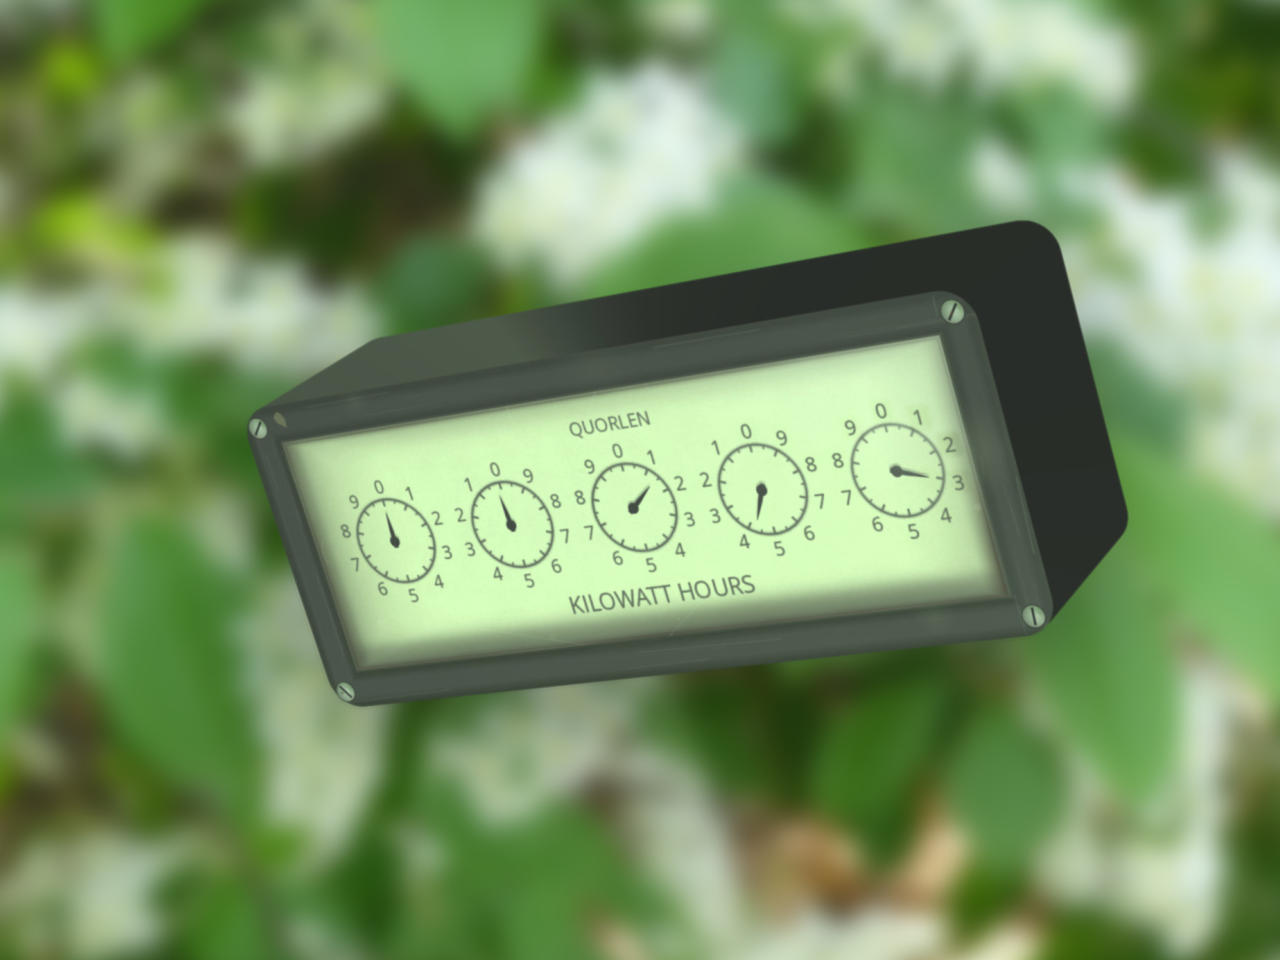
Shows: 143 kWh
